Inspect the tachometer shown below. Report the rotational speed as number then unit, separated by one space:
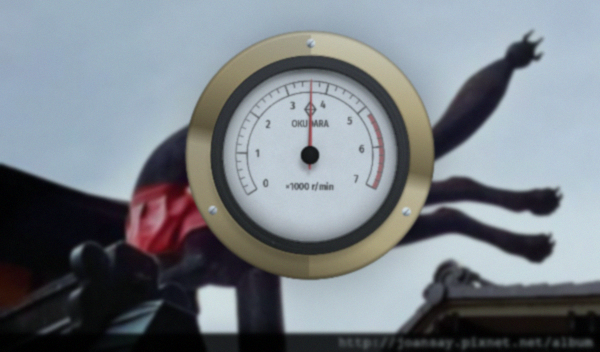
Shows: 3600 rpm
